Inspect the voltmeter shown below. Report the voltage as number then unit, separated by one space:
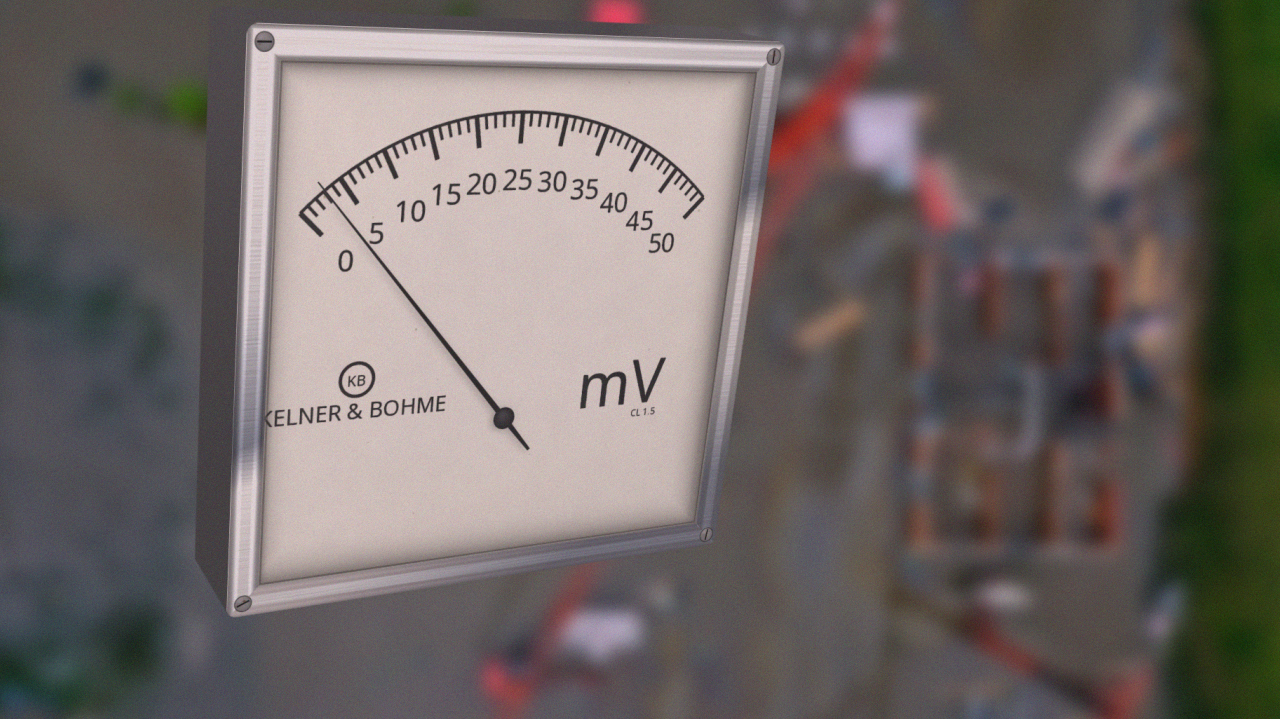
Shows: 3 mV
